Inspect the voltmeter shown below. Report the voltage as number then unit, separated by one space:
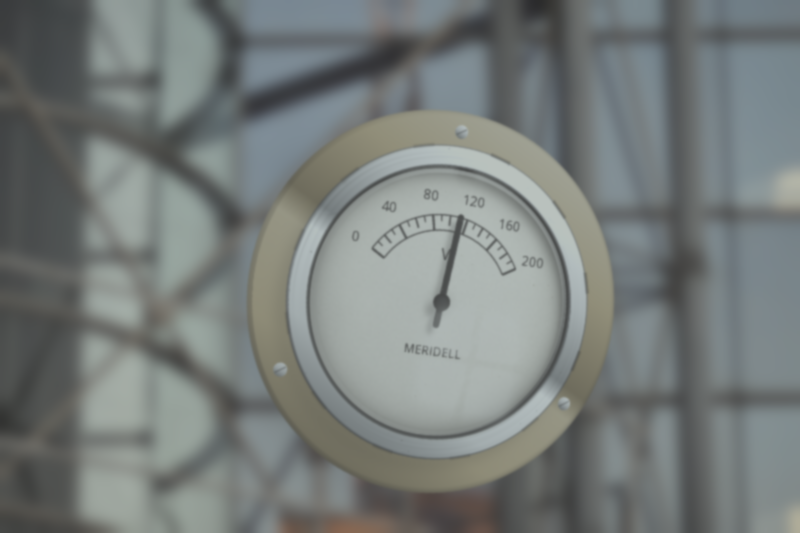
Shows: 110 V
